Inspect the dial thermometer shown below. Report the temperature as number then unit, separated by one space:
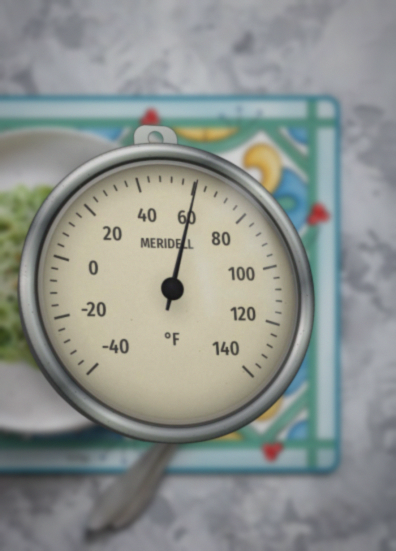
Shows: 60 °F
